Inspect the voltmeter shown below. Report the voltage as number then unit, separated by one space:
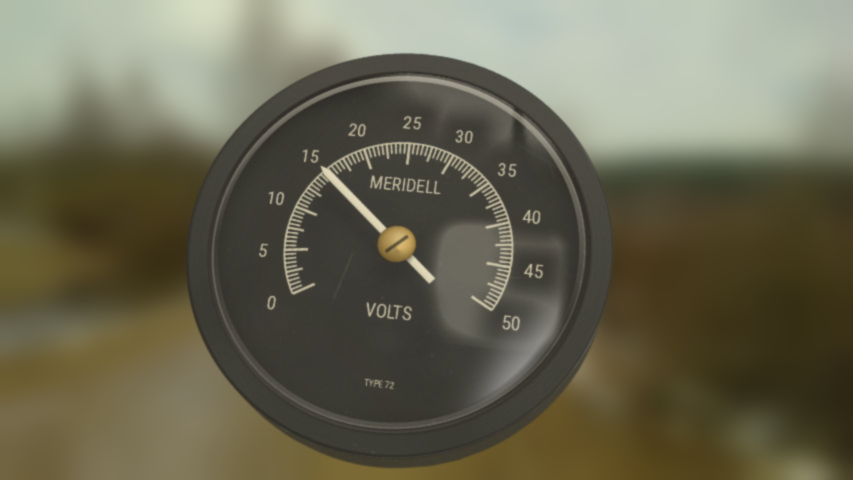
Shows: 15 V
